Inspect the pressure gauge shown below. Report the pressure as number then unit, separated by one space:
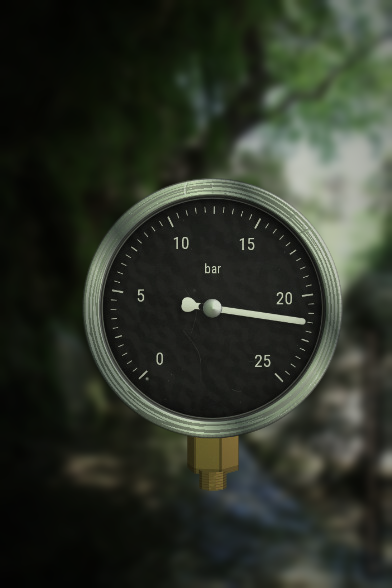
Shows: 21.5 bar
